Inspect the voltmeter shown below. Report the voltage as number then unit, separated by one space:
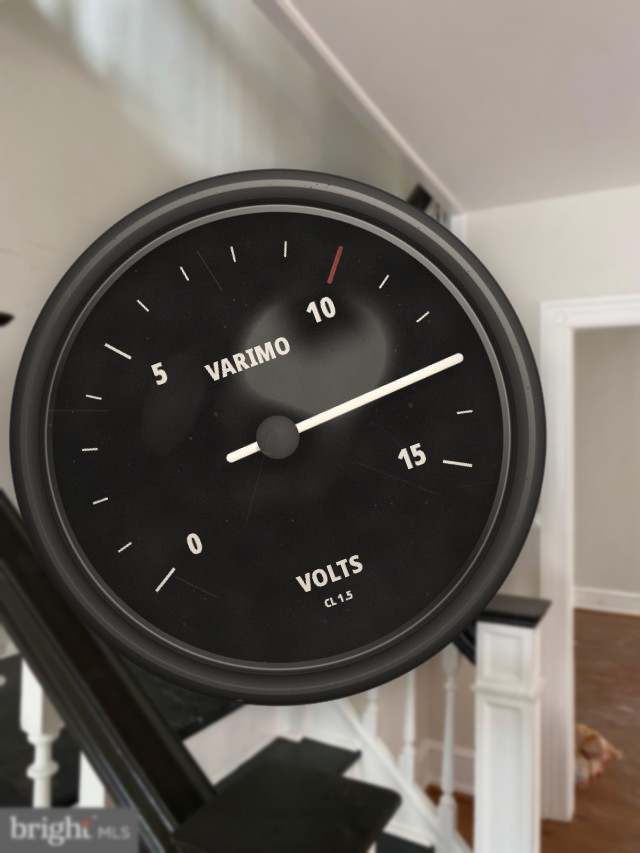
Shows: 13 V
